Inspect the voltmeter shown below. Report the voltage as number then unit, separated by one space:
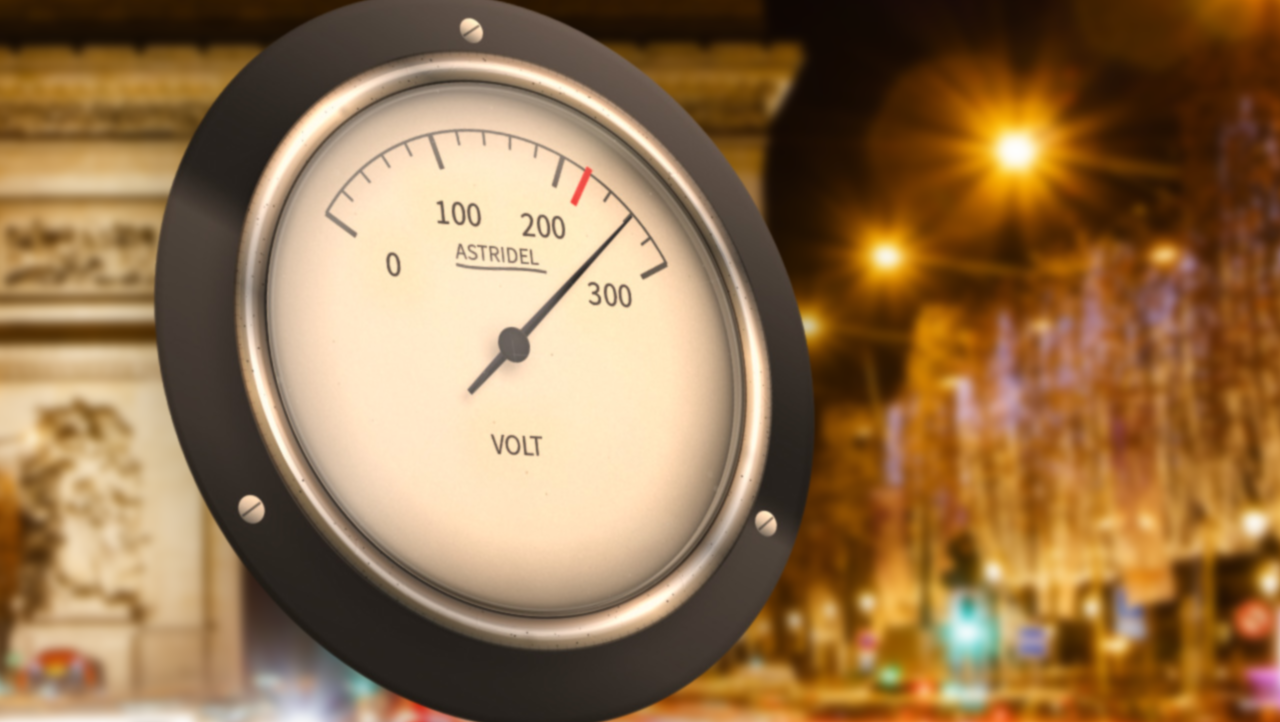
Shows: 260 V
